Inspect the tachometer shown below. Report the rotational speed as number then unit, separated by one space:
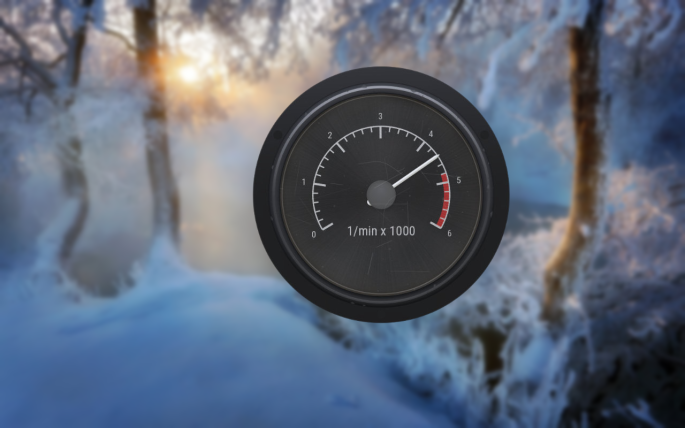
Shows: 4400 rpm
